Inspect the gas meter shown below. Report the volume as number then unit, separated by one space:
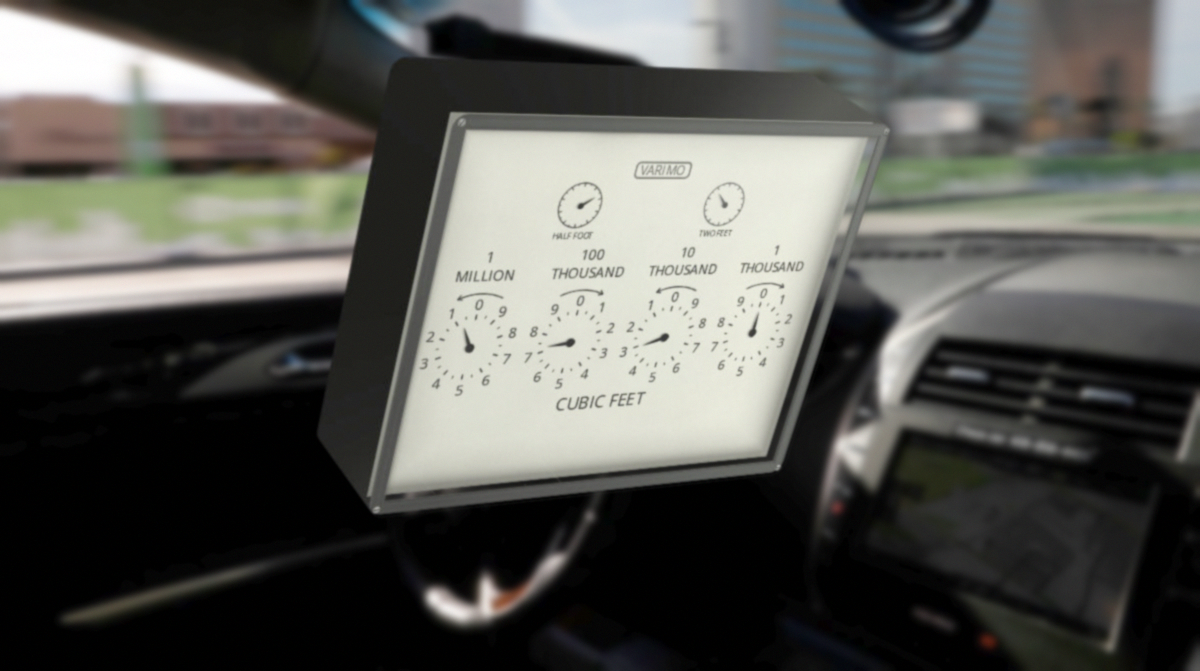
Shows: 73000 ft³
